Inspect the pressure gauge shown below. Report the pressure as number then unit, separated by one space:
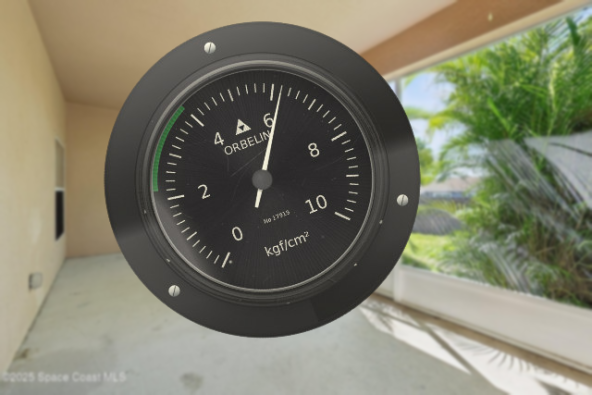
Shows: 6.2 kg/cm²
